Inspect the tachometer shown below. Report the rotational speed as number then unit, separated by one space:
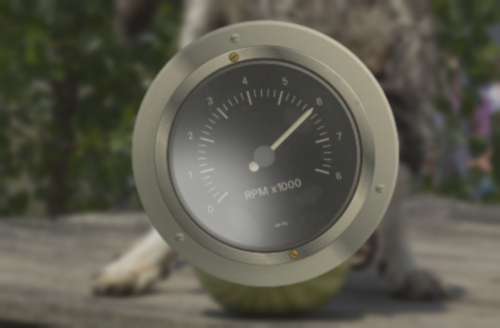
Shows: 6000 rpm
